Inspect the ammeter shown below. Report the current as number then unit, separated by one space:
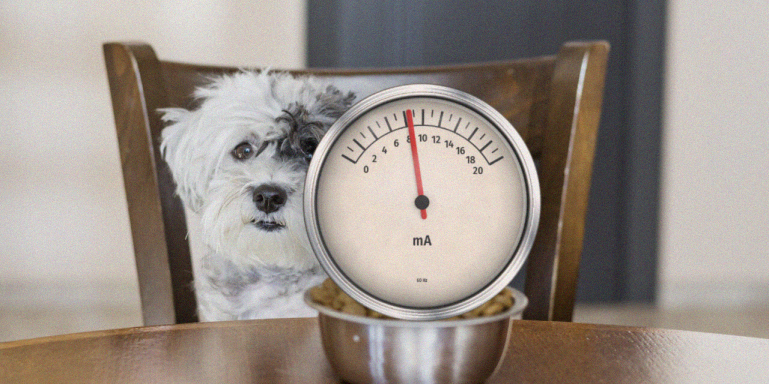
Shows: 8.5 mA
